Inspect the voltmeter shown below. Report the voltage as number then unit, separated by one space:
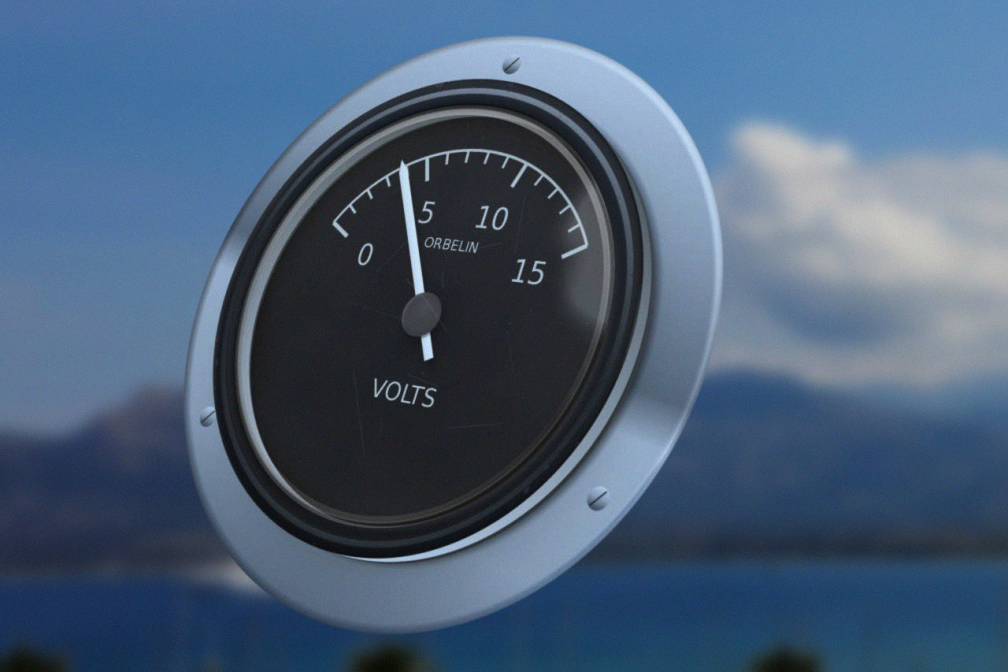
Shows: 4 V
